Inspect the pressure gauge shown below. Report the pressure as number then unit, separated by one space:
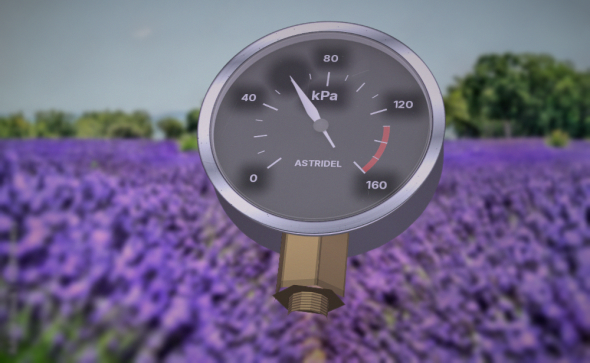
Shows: 60 kPa
